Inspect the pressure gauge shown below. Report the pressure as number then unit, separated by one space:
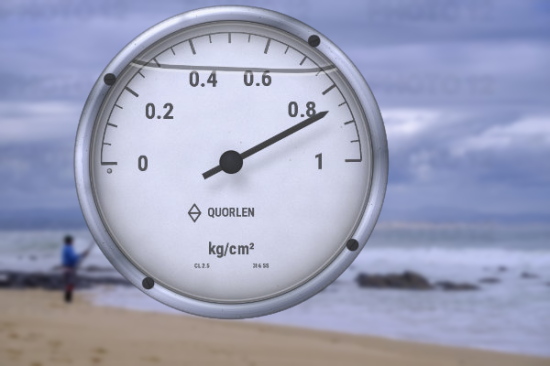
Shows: 0.85 kg/cm²
